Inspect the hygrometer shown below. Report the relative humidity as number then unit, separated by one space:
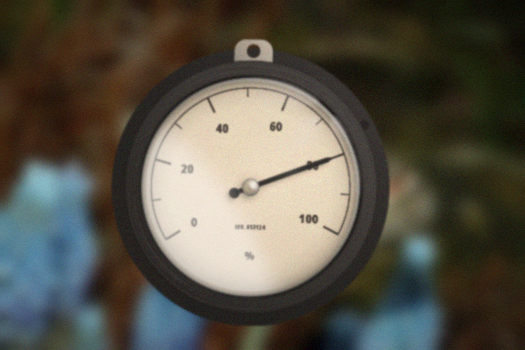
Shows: 80 %
